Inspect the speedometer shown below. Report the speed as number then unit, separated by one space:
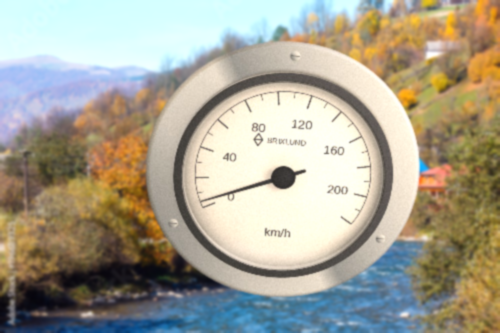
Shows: 5 km/h
